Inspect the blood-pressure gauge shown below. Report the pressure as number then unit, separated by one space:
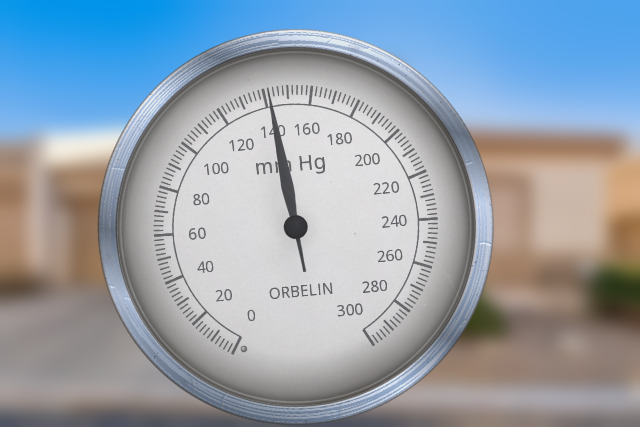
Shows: 142 mmHg
